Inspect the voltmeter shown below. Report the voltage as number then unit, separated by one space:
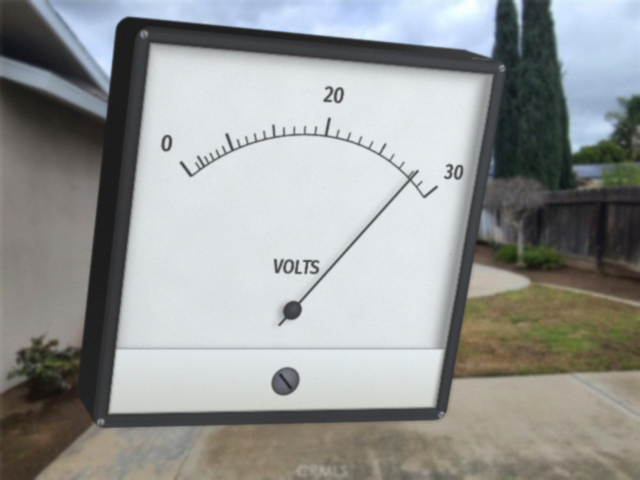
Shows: 28 V
